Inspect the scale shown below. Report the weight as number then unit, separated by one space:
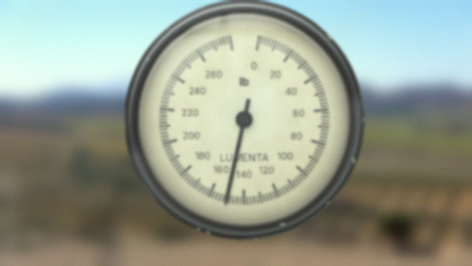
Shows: 150 lb
